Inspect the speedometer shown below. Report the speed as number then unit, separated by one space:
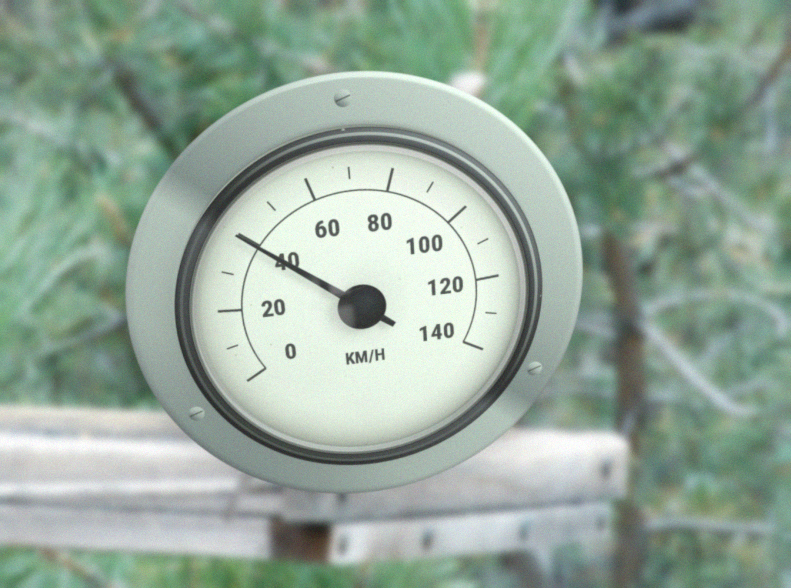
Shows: 40 km/h
